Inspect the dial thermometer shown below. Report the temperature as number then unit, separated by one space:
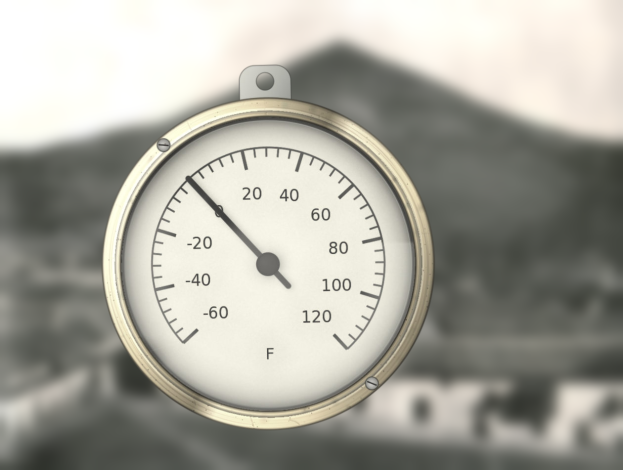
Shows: 0 °F
